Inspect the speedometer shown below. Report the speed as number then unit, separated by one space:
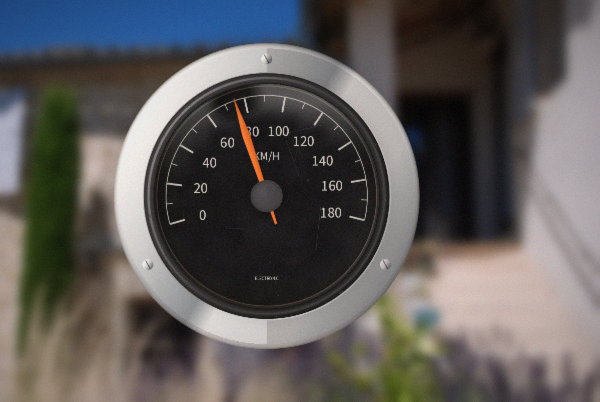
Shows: 75 km/h
